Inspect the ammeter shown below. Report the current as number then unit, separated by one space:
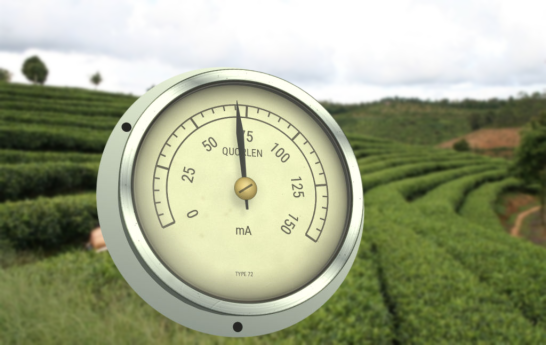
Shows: 70 mA
